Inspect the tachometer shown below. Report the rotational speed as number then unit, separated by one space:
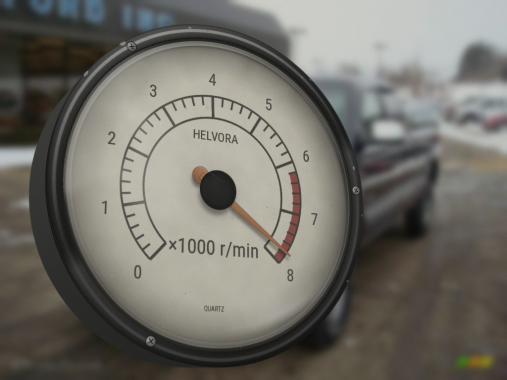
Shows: 7800 rpm
